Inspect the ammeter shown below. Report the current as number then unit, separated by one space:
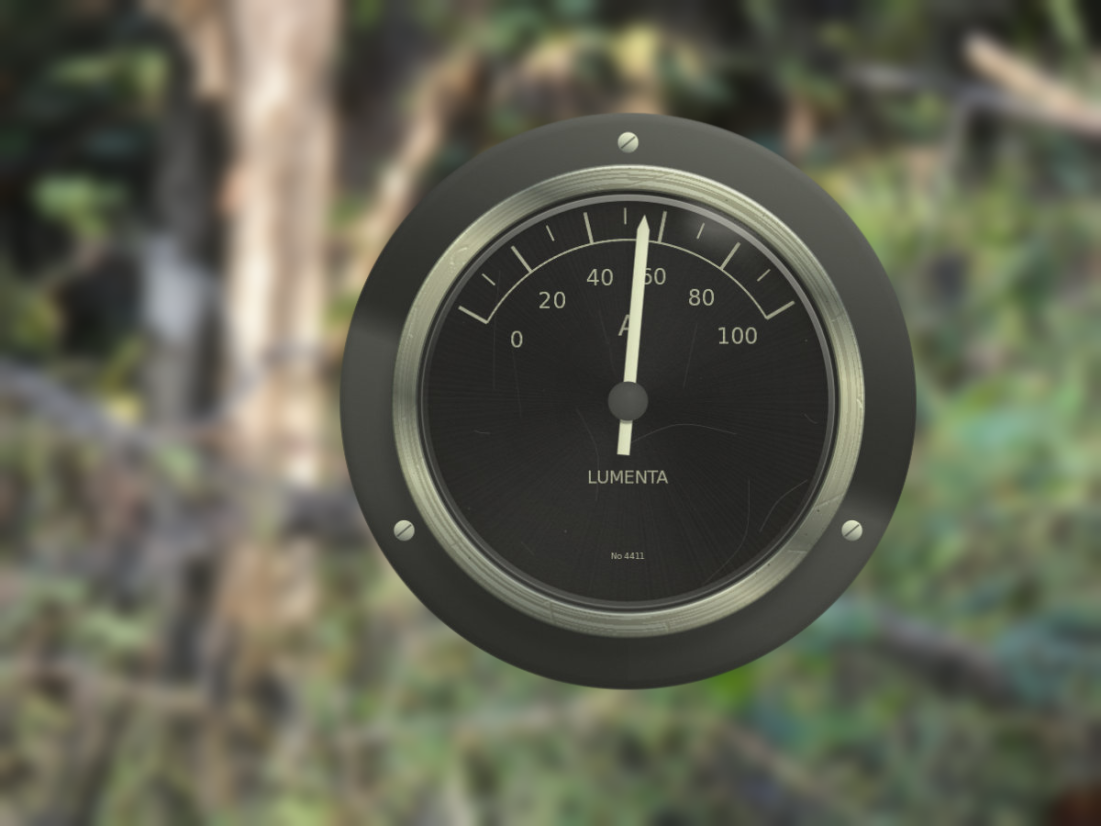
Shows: 55 A
